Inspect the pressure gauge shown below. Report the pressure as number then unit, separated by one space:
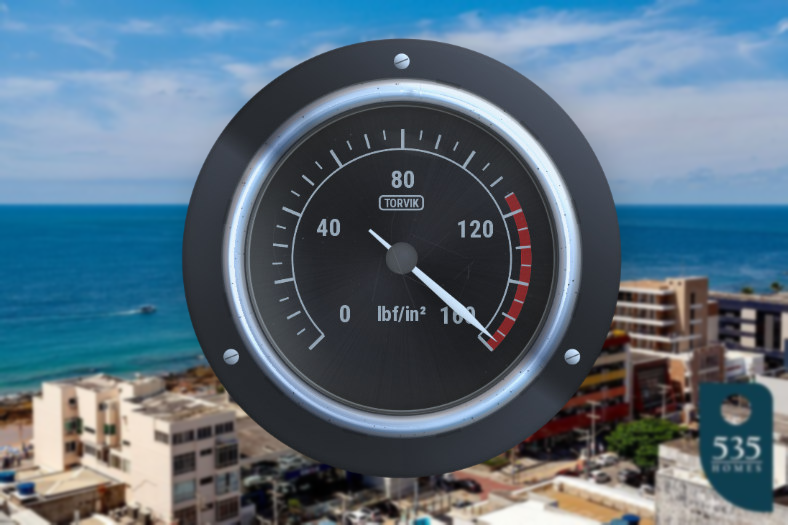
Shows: 157.5 psi
